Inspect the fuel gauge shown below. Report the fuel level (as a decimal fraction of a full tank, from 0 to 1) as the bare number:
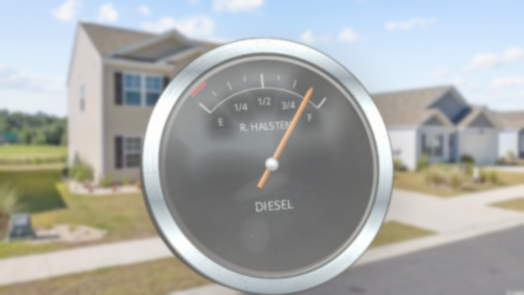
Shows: 0.875
